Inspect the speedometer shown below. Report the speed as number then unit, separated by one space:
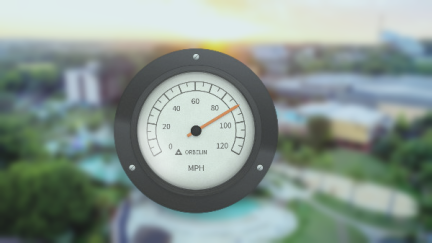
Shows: 90 mph
